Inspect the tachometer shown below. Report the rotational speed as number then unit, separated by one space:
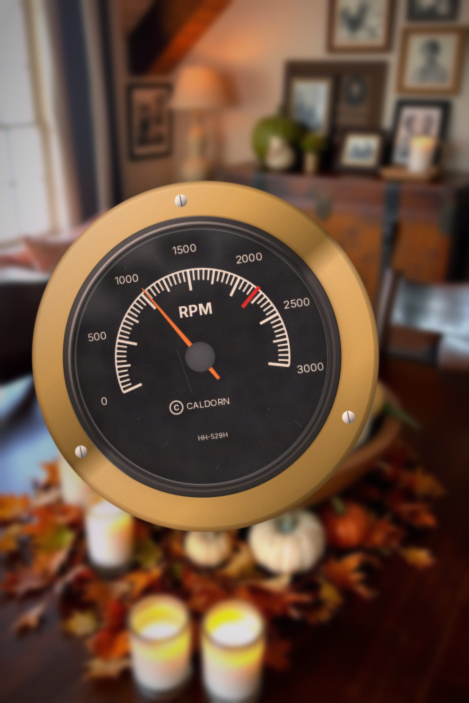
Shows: 1050 rpm
